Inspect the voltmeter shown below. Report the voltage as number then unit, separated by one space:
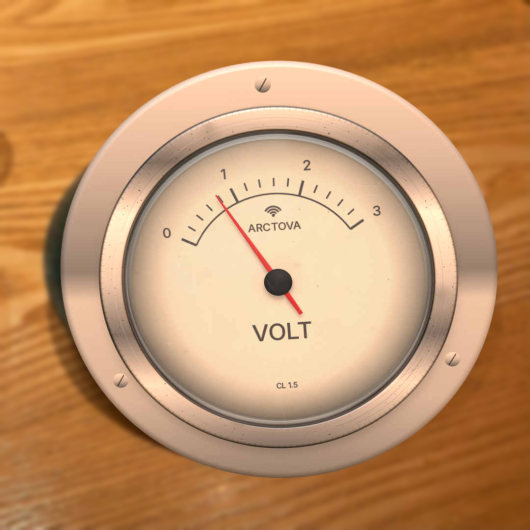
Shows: 0.8 V
